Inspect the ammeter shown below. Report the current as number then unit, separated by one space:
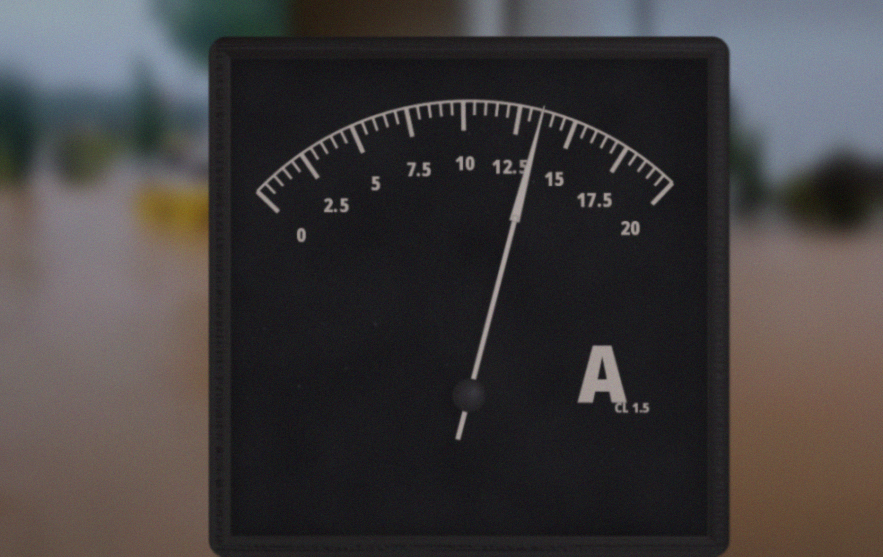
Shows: 13.5 A
